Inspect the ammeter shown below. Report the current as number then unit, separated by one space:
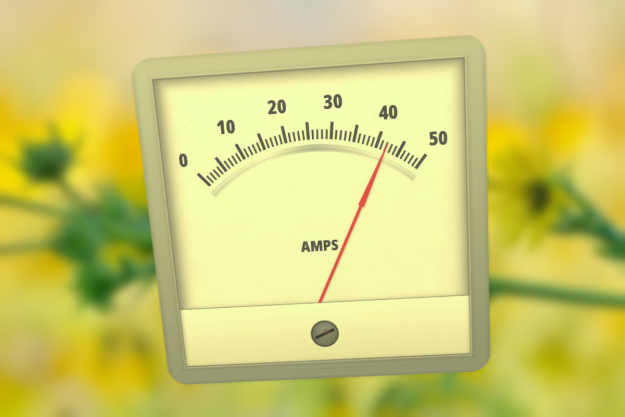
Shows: 42 A
